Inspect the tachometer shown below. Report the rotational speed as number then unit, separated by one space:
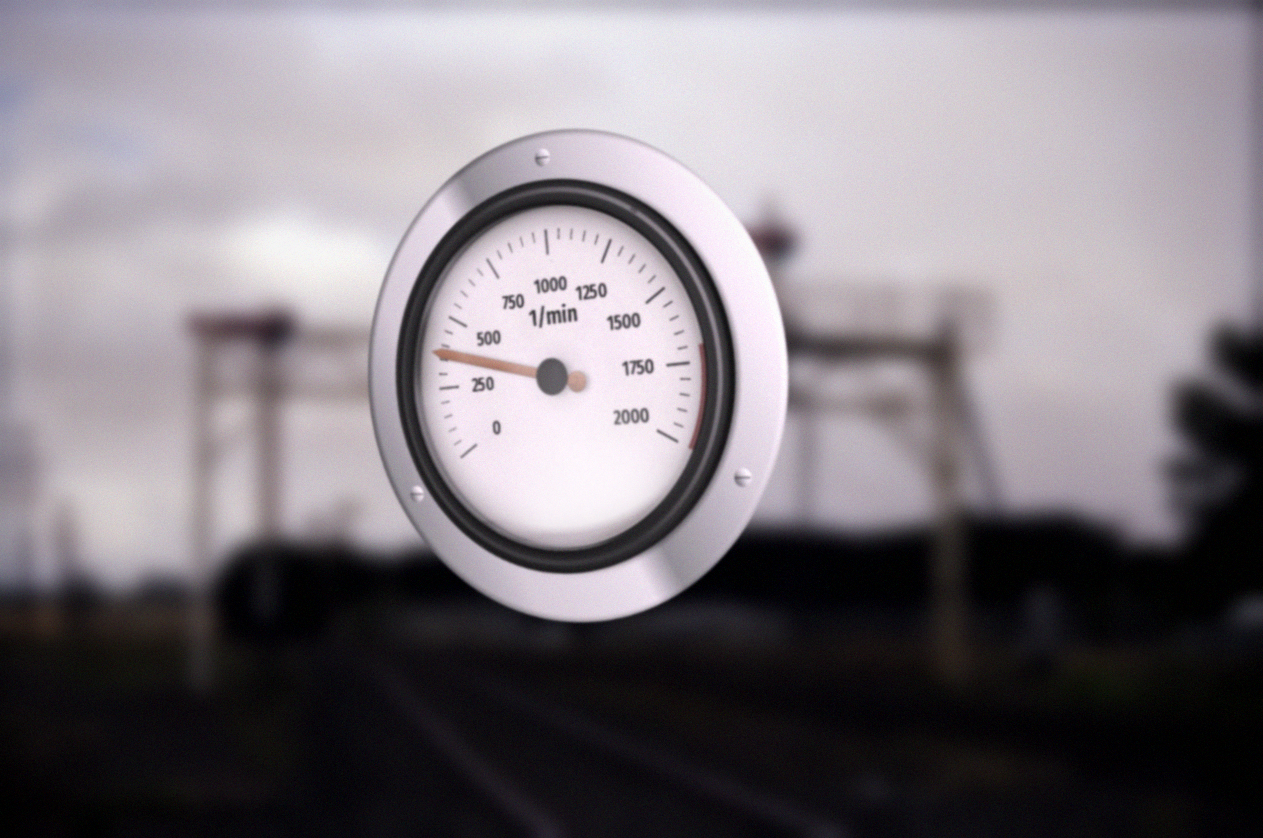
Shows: 375 rpm
